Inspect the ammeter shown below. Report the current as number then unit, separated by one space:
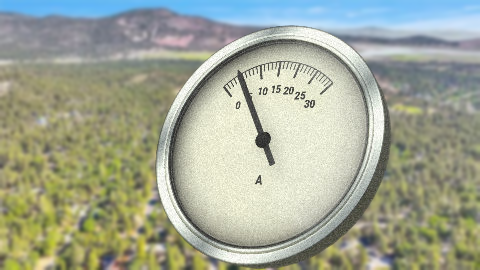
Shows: 5 A
